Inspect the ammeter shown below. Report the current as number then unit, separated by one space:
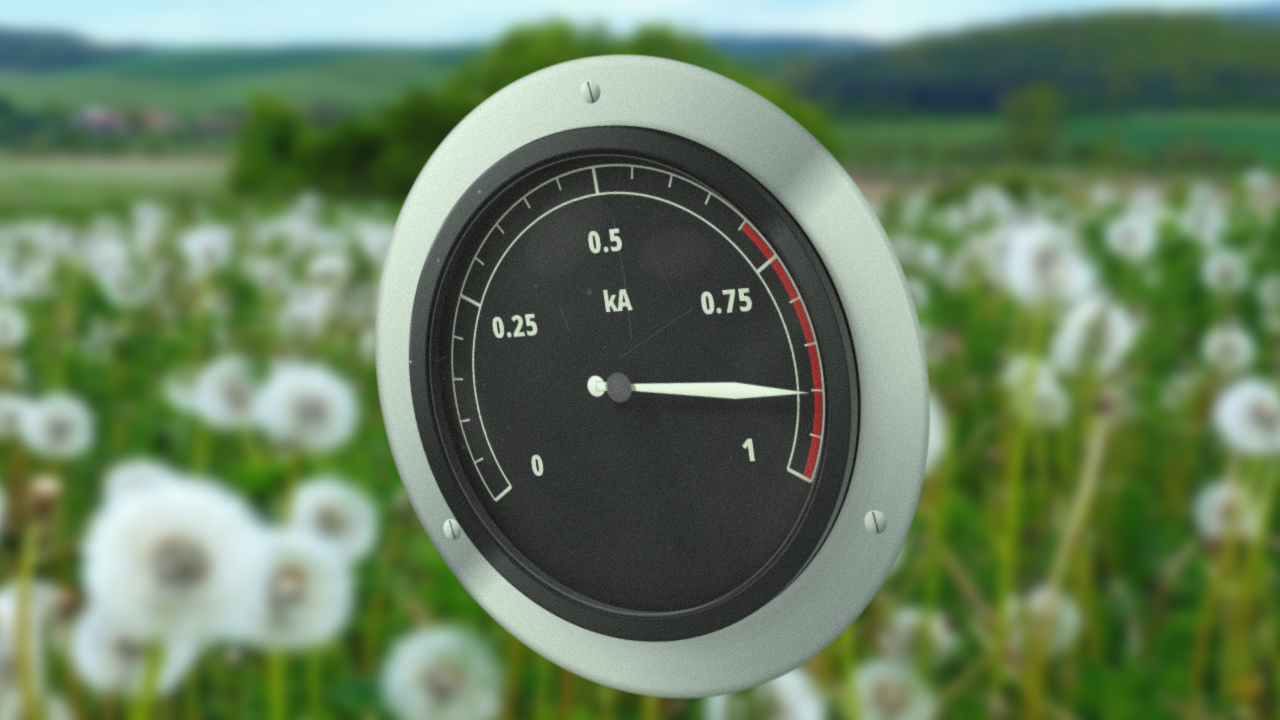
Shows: 0.9 kA
